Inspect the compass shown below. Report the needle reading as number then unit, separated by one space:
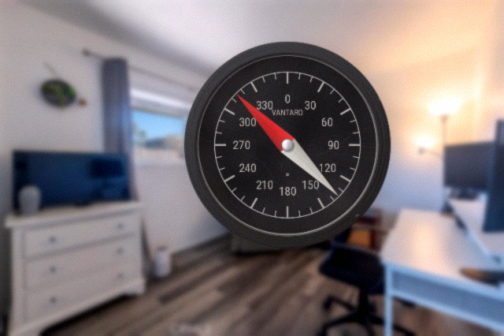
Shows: 315 °
